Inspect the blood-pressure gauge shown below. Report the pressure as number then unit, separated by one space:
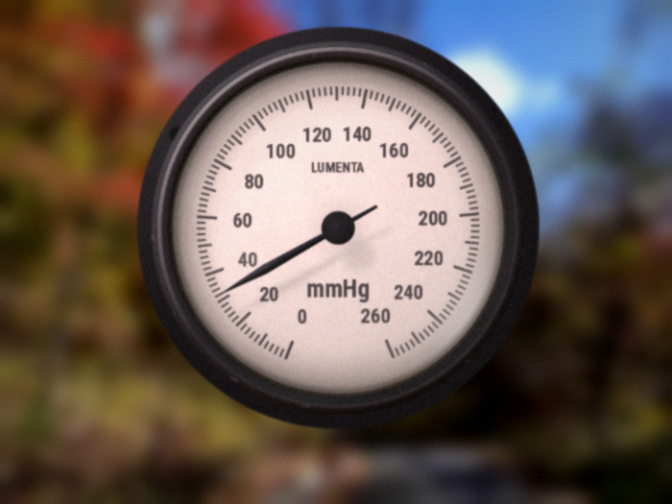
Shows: 32 mmHg
